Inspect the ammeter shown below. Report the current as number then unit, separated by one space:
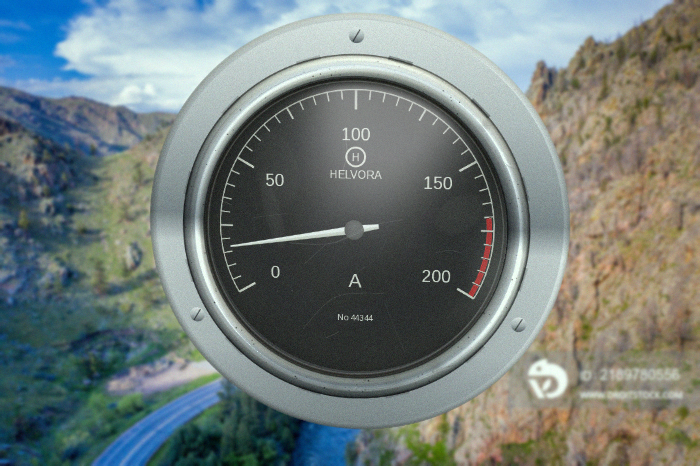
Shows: 17.5 A
